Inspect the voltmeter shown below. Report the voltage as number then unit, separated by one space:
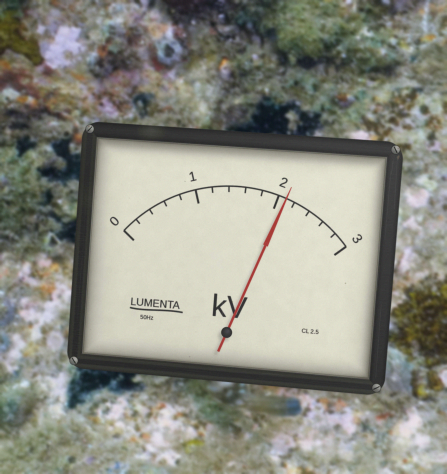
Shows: 2.1 kV
